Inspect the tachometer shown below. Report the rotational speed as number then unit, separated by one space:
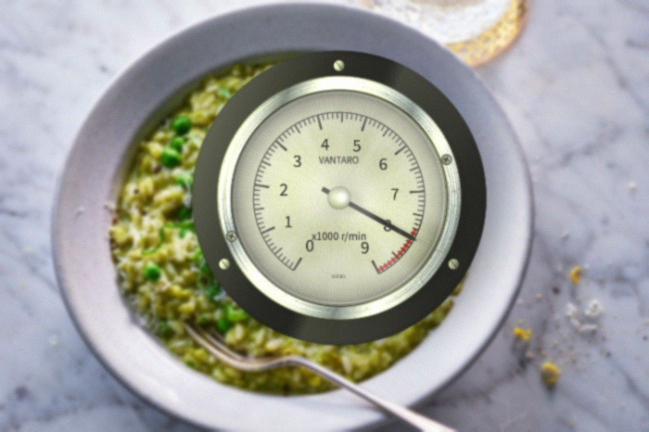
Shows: 8000 rpm
